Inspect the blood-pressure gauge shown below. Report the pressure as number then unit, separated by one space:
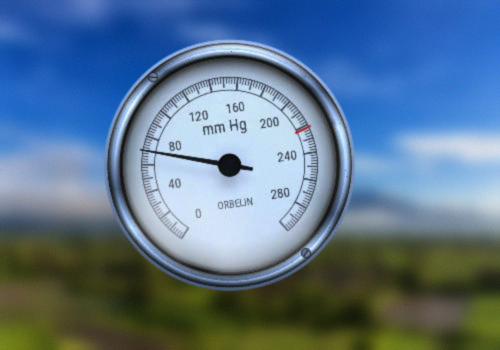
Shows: 70 mmHg
